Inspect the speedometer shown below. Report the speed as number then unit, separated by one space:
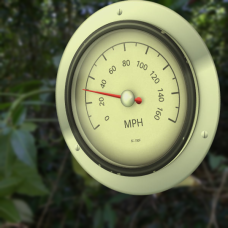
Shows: 30 mph
